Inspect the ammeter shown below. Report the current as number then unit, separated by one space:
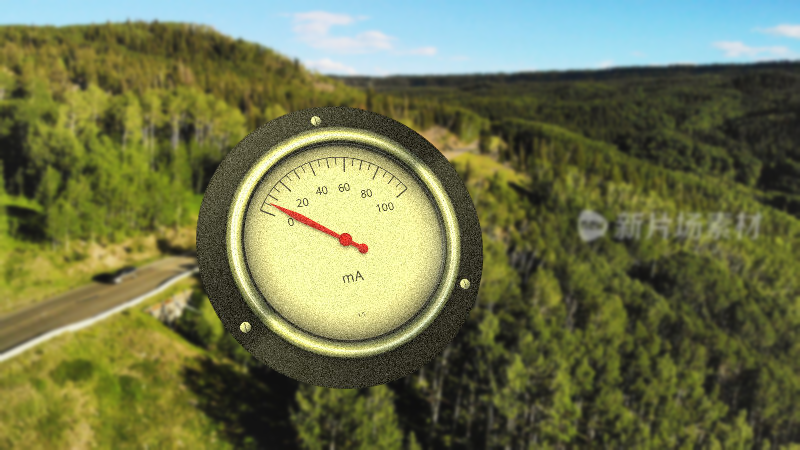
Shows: 5 mA
